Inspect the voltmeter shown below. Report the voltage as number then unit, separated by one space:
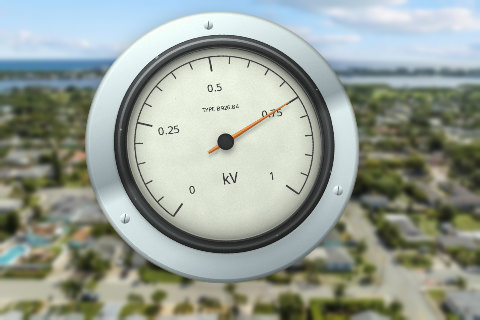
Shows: 0.75 kV
